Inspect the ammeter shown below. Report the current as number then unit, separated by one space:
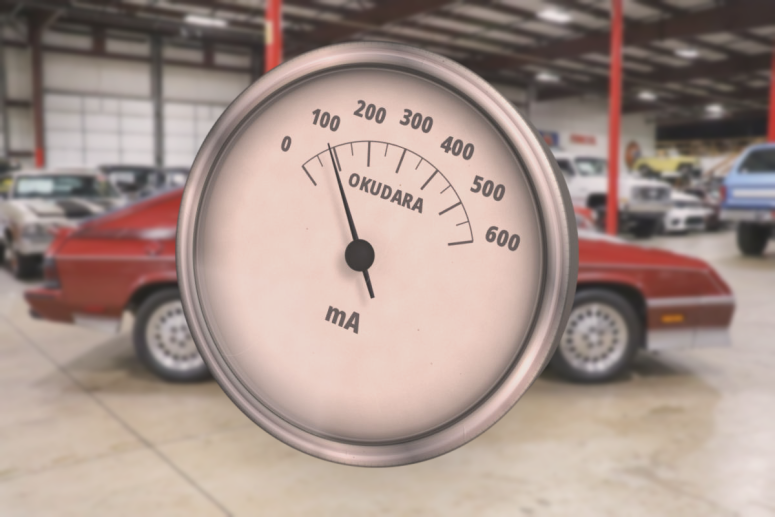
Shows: 100 mA
